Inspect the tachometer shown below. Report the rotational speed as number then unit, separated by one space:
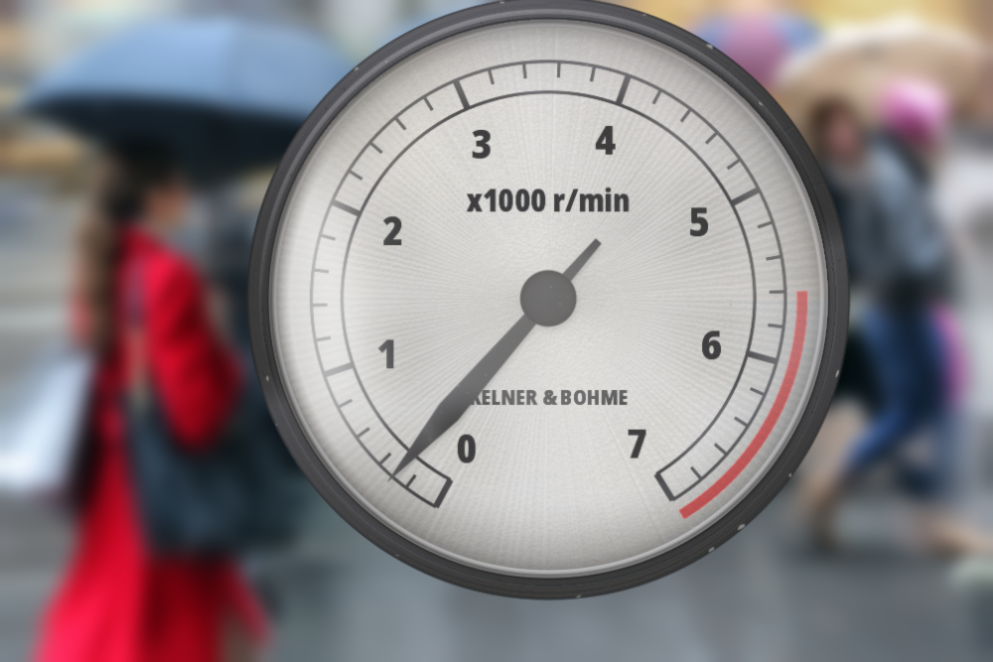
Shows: 300 rpm
